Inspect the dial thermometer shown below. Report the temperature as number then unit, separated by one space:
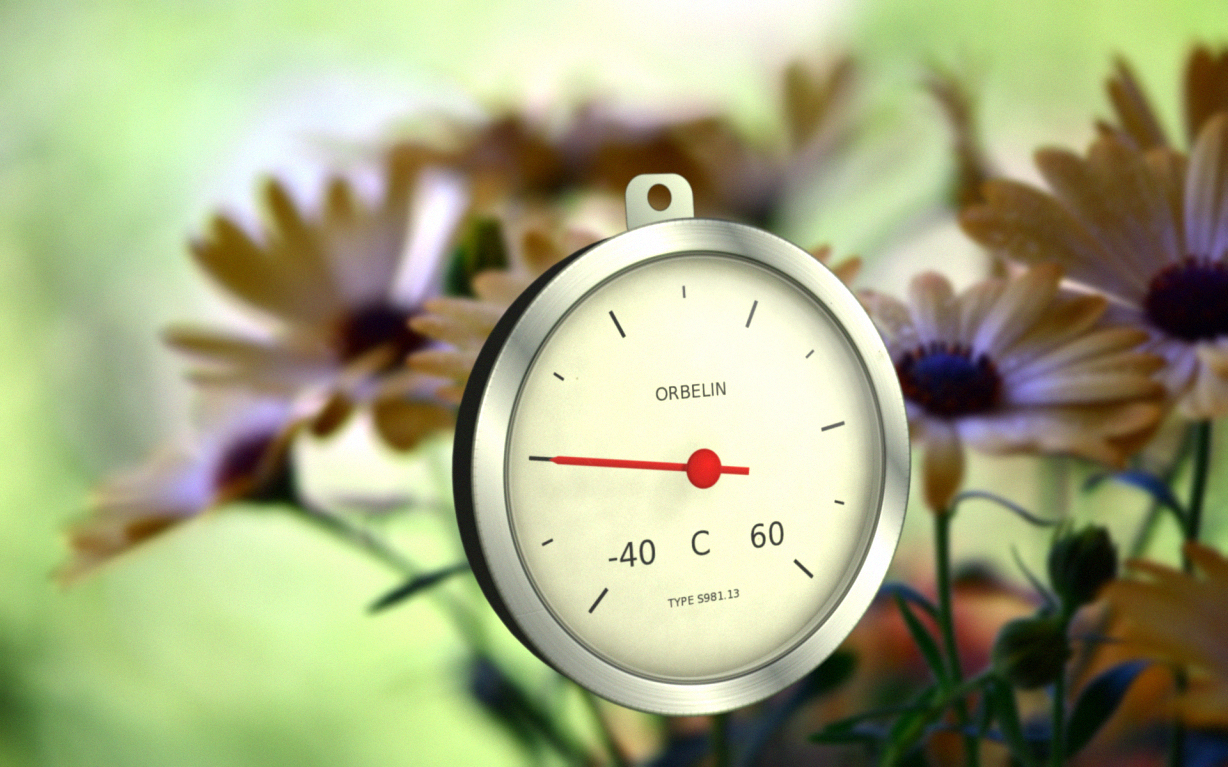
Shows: -20 °C
